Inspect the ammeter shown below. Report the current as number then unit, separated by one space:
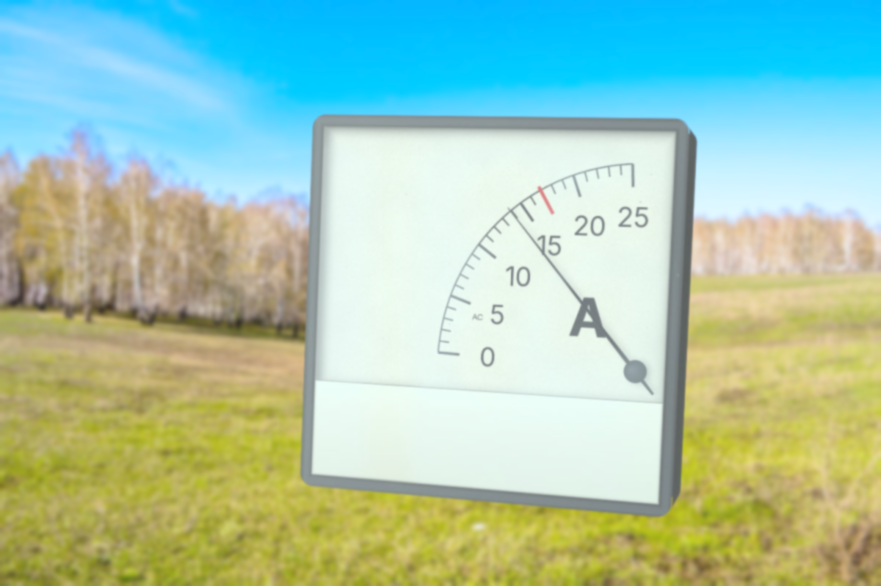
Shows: 14 A
